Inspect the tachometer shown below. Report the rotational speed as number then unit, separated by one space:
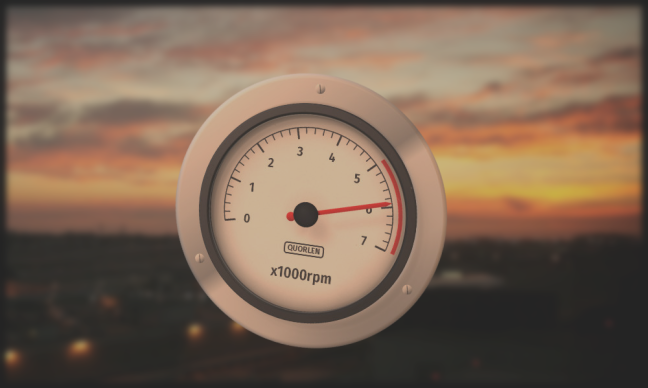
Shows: 5900 rpm
